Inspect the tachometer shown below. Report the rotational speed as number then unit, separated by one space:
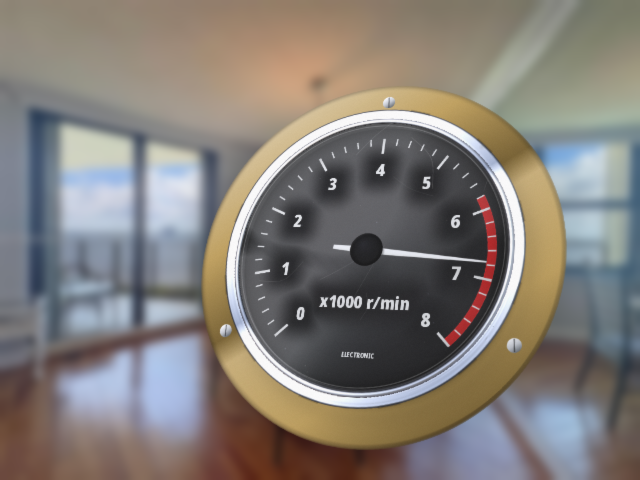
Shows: 6800 rpm
